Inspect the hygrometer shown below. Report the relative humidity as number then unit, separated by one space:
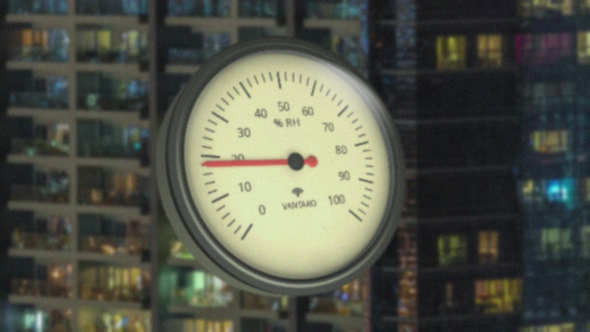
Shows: 18 %
